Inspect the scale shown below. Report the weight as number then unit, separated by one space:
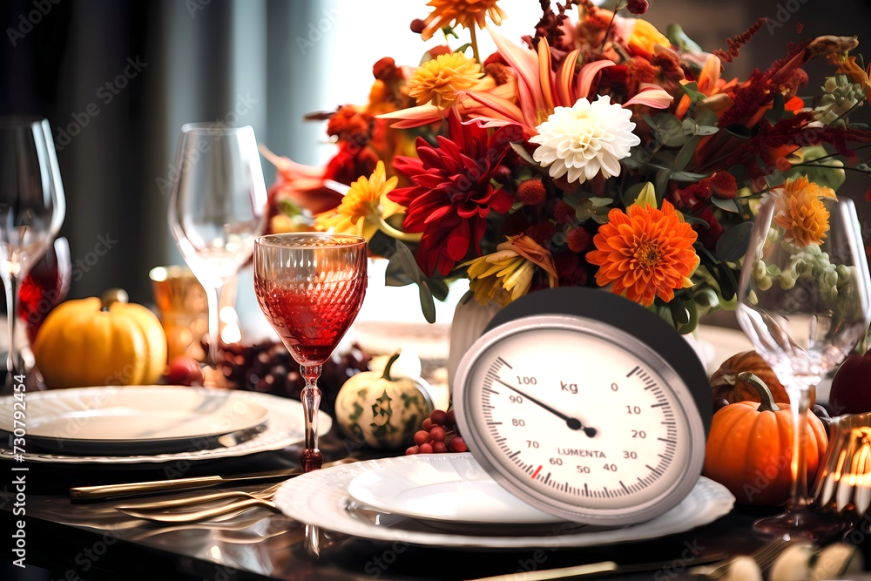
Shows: 95 kg
